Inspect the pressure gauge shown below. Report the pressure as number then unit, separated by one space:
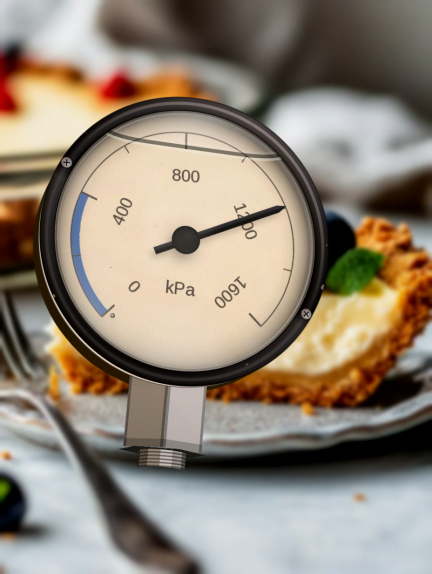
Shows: 1200 kPa
